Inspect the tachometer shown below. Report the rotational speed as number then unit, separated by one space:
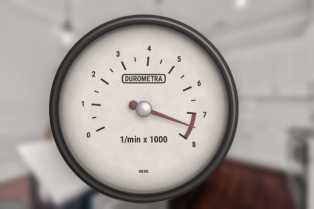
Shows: 7500 rpm
